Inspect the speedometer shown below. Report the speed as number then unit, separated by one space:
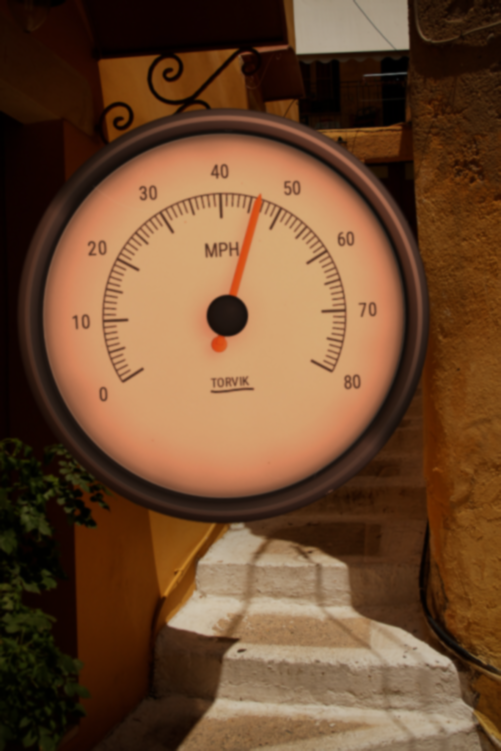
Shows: 46 mph
